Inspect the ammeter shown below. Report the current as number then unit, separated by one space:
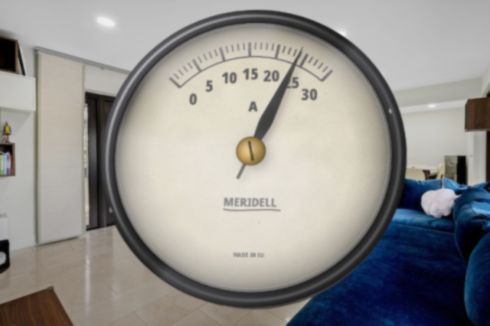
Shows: 24 A
